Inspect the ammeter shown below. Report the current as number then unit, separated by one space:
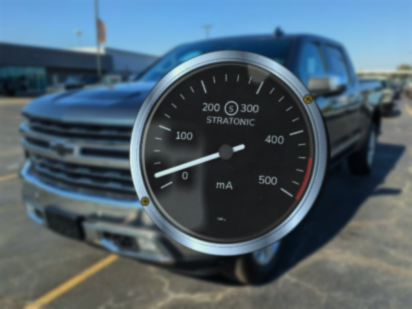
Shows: 20 mA
